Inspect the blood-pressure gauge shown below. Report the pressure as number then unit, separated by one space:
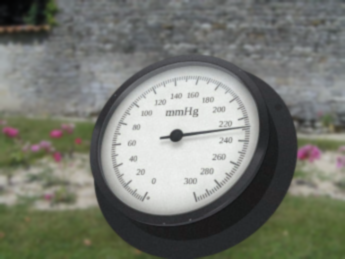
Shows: 230 mmHg
